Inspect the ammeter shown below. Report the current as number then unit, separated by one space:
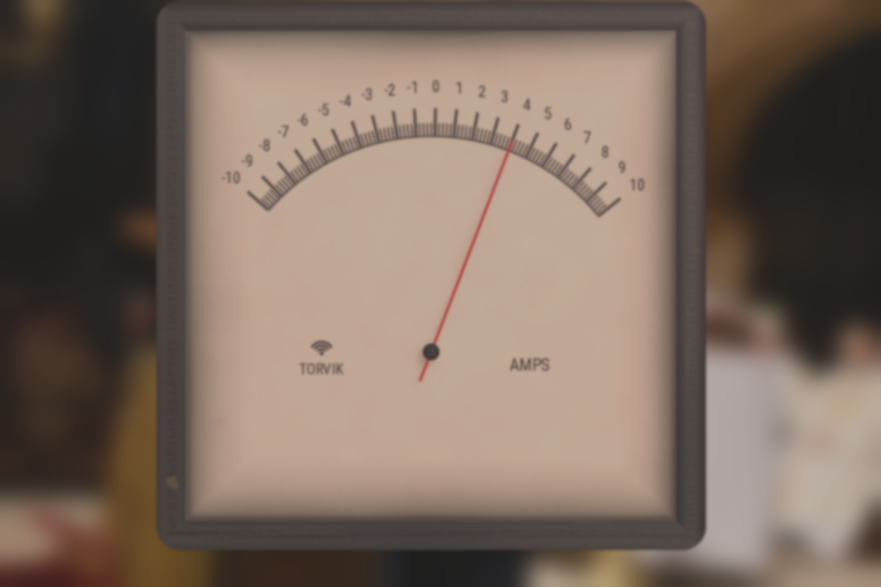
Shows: 4 A
